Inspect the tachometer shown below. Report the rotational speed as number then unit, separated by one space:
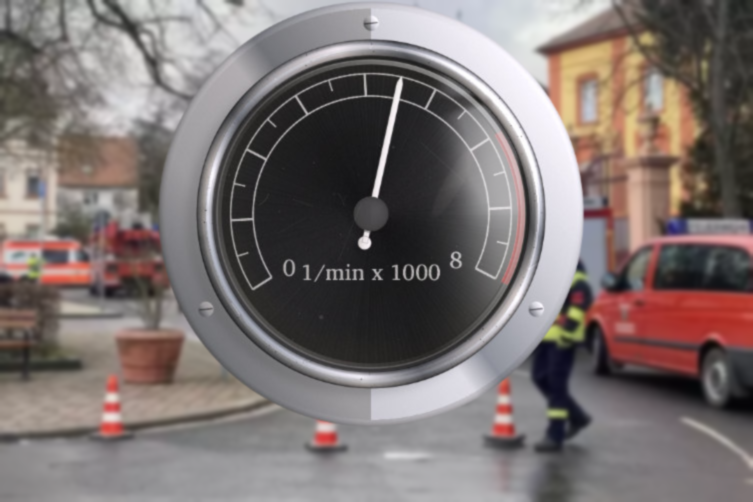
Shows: 4500 rpm
